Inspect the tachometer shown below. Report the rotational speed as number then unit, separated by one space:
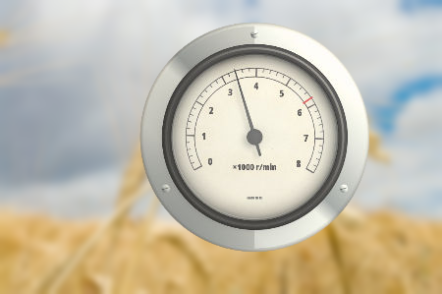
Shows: 3400 rpm
